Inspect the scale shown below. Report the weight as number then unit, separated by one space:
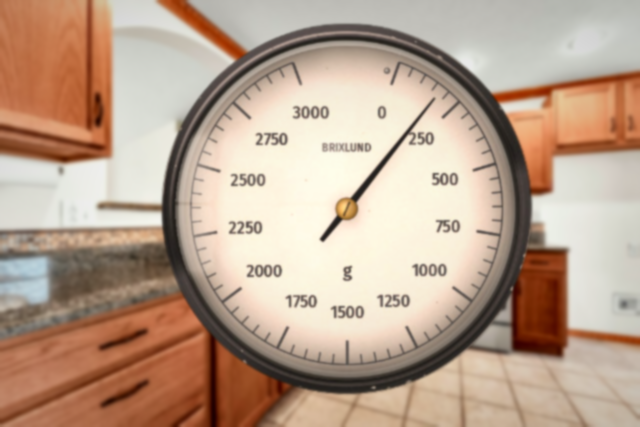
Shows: 175 g
